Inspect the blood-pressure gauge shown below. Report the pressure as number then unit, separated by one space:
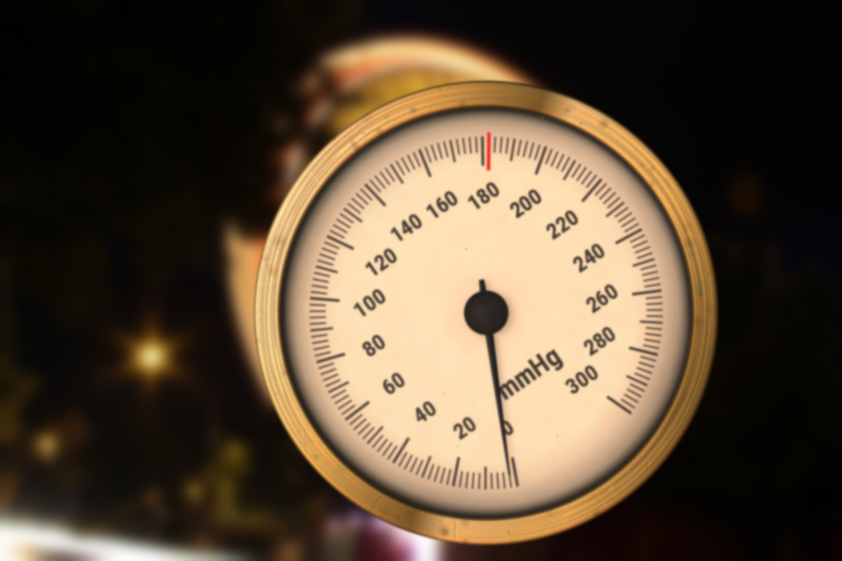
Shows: 2 mmHg
